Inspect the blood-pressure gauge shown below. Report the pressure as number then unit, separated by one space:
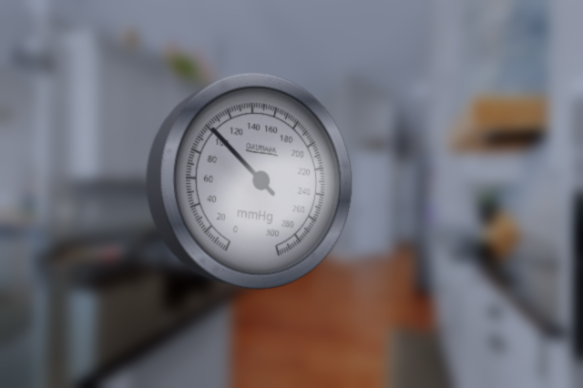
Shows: 100 mmHg
